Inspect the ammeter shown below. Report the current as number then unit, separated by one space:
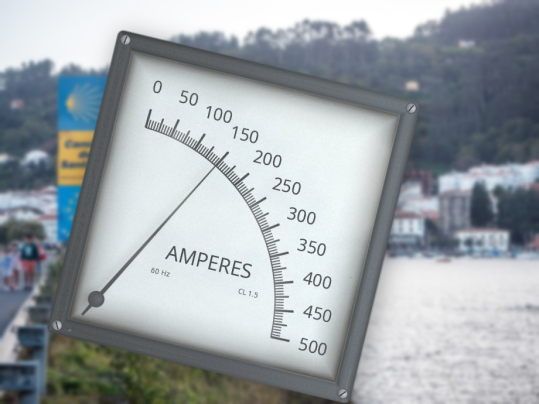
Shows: 150 A
